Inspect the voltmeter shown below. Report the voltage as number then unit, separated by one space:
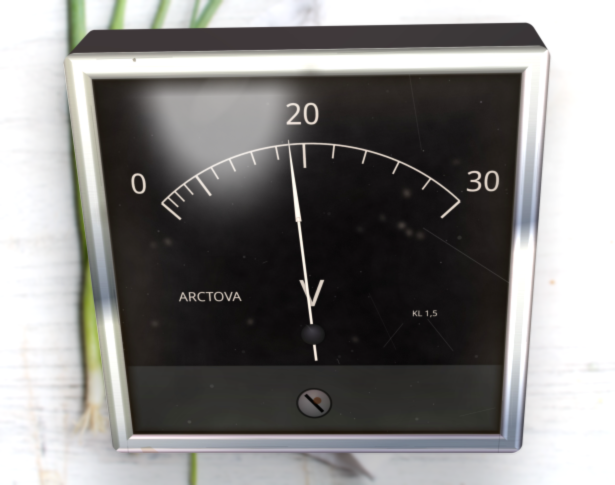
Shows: 19 V
